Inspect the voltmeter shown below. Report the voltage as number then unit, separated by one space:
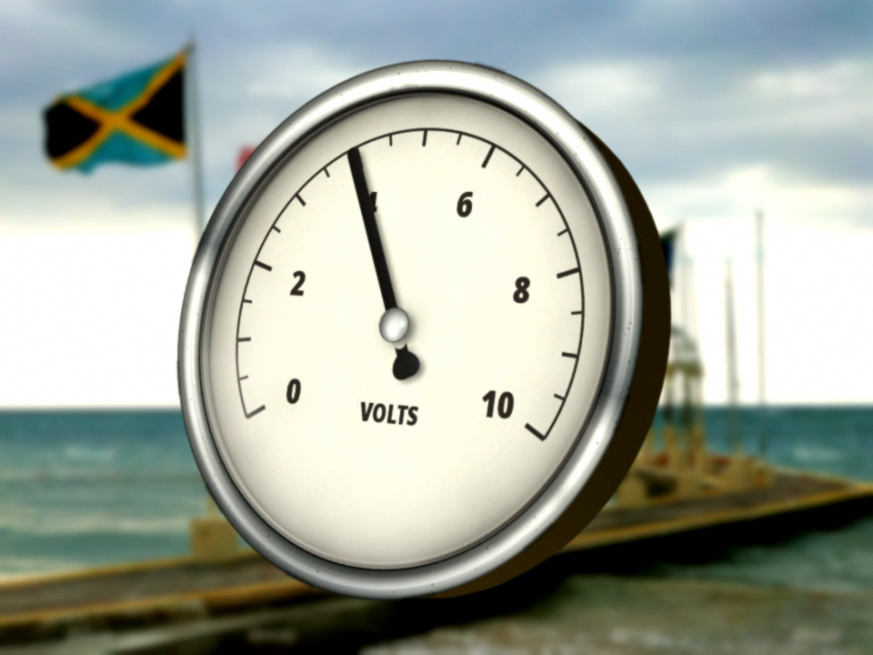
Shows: 4 V
